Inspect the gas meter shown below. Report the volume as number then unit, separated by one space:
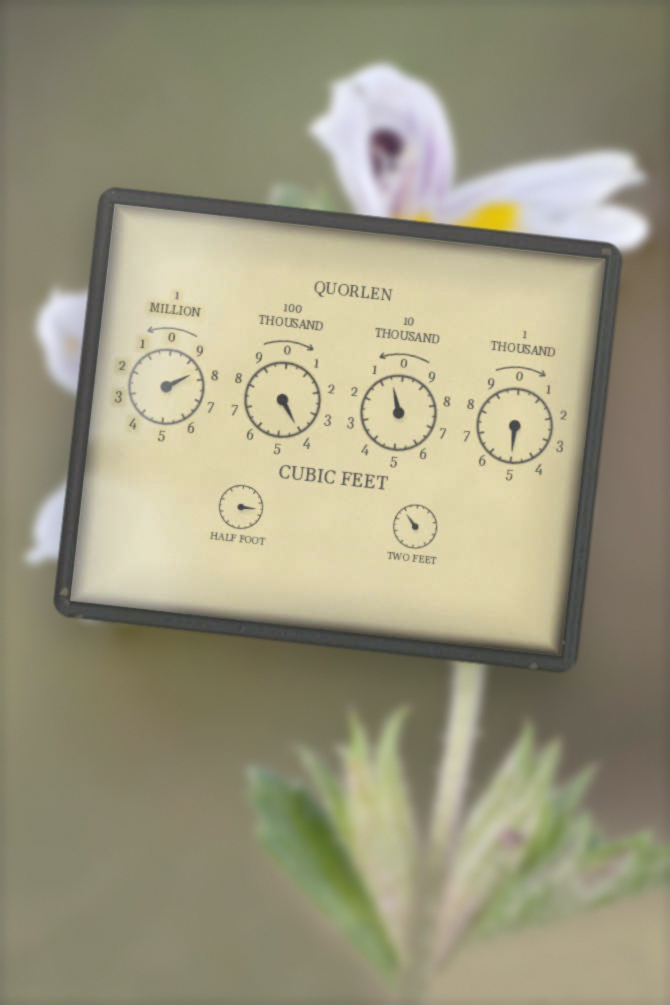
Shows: 840500 ft³
